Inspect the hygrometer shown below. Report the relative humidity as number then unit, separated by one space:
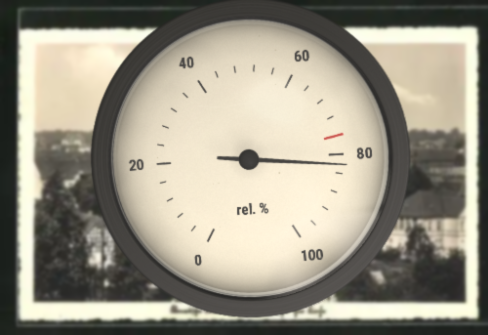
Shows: 82 %
